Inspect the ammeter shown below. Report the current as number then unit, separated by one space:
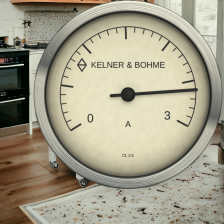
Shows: 2.6 A
